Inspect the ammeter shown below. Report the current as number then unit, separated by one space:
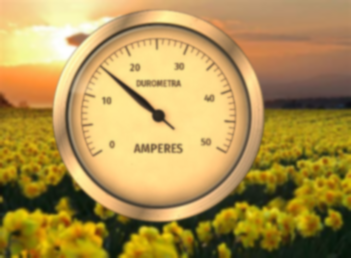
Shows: 15 A
